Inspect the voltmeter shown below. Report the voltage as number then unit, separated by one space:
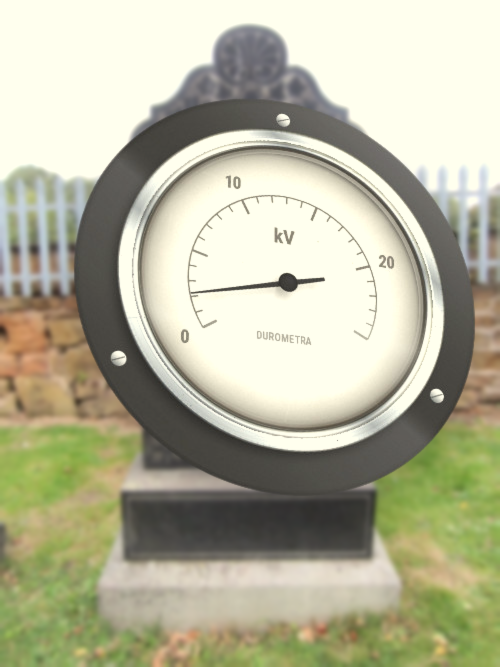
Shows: 2 kV
